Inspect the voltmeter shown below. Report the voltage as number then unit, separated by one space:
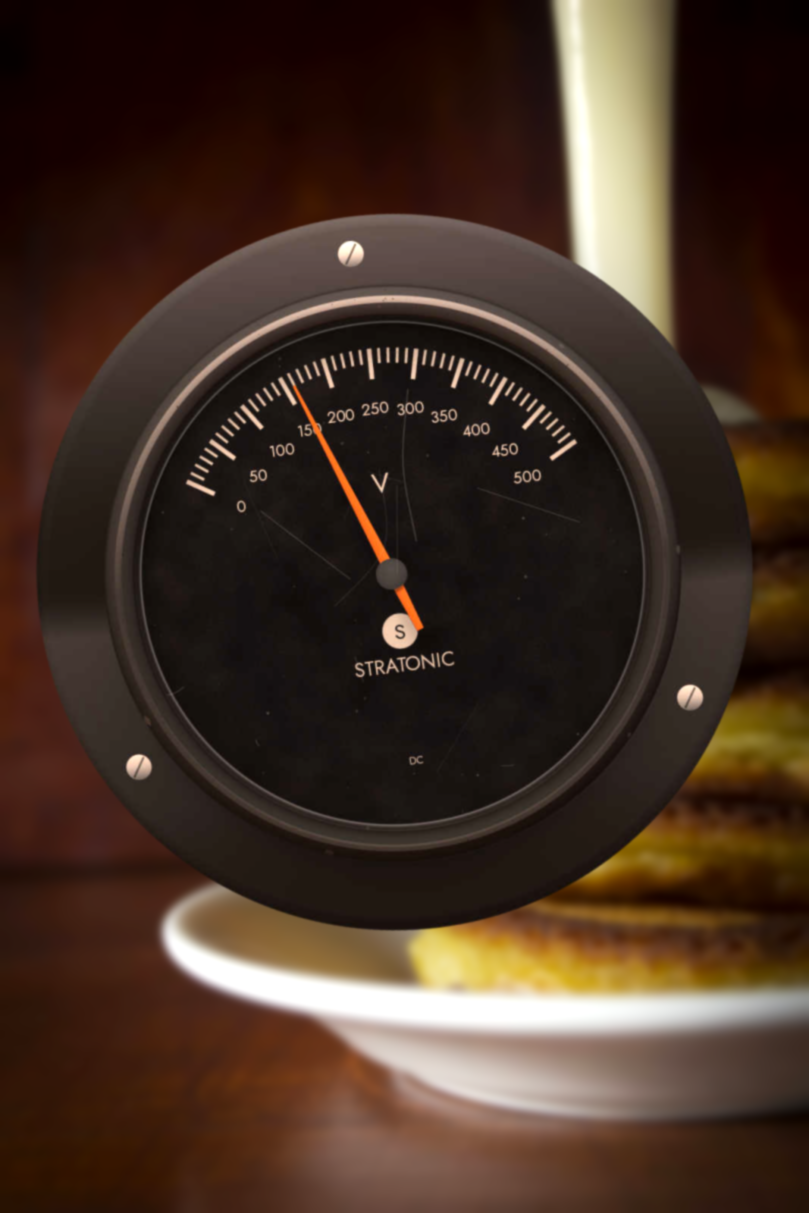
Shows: 160 V
